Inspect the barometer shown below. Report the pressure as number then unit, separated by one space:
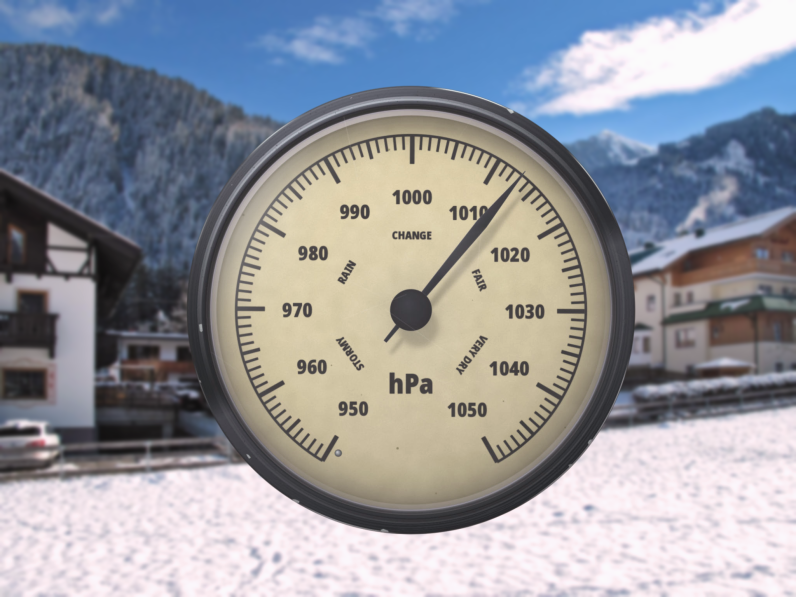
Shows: 1013 hPa
